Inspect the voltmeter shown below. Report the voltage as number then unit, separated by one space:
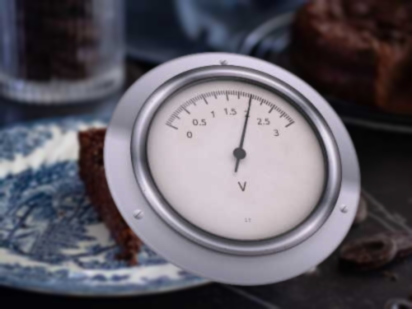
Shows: 2 V
